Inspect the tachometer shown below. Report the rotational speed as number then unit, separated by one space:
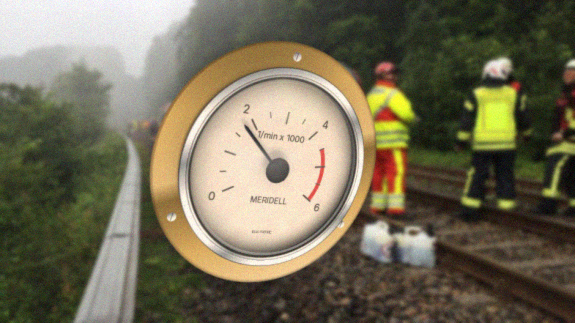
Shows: 1750 rpm
